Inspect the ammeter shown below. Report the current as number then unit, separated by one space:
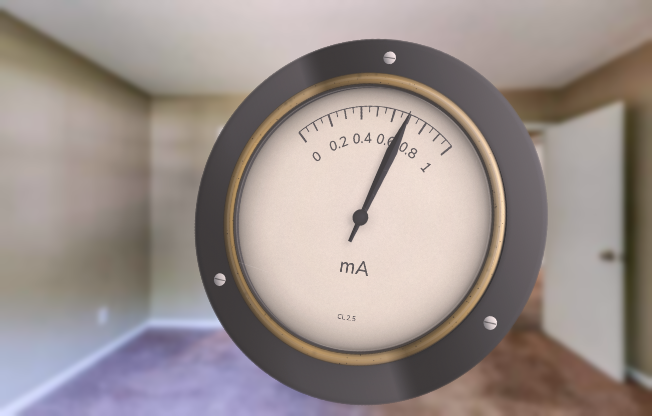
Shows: 0.7 mA
